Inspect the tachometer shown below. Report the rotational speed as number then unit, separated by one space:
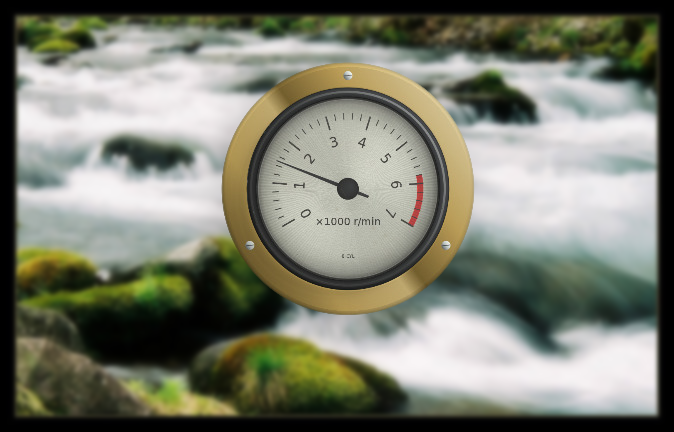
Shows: 1500 rpm
